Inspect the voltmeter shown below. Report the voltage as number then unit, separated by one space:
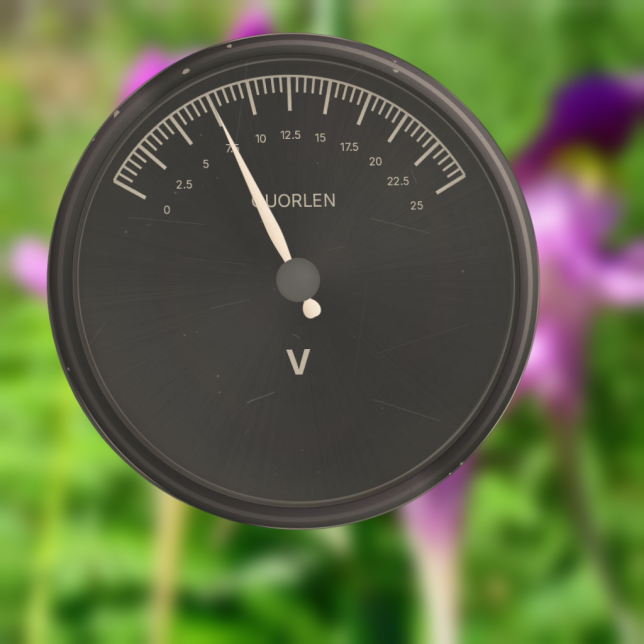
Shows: 7.5 V
